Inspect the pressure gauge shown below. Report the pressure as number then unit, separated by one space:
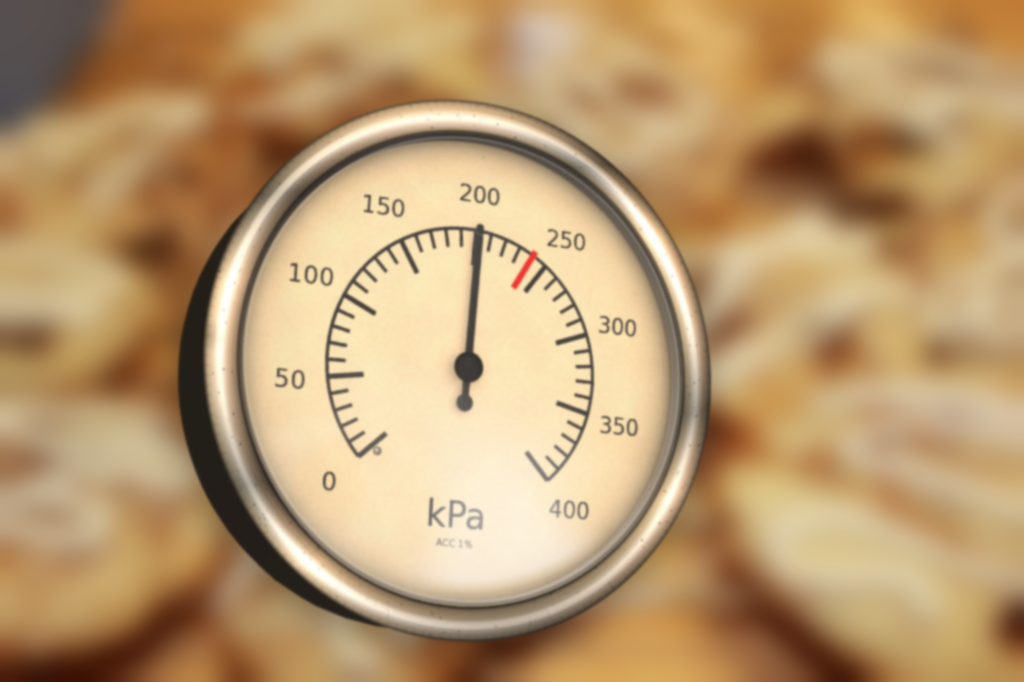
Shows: 200 kPa
